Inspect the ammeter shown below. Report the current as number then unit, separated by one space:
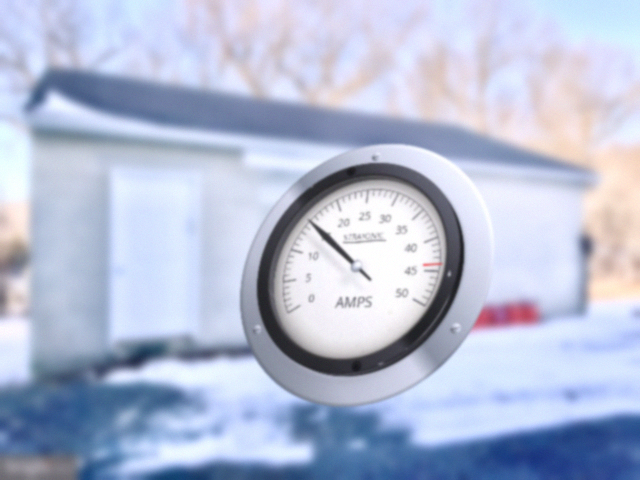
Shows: 15 A
